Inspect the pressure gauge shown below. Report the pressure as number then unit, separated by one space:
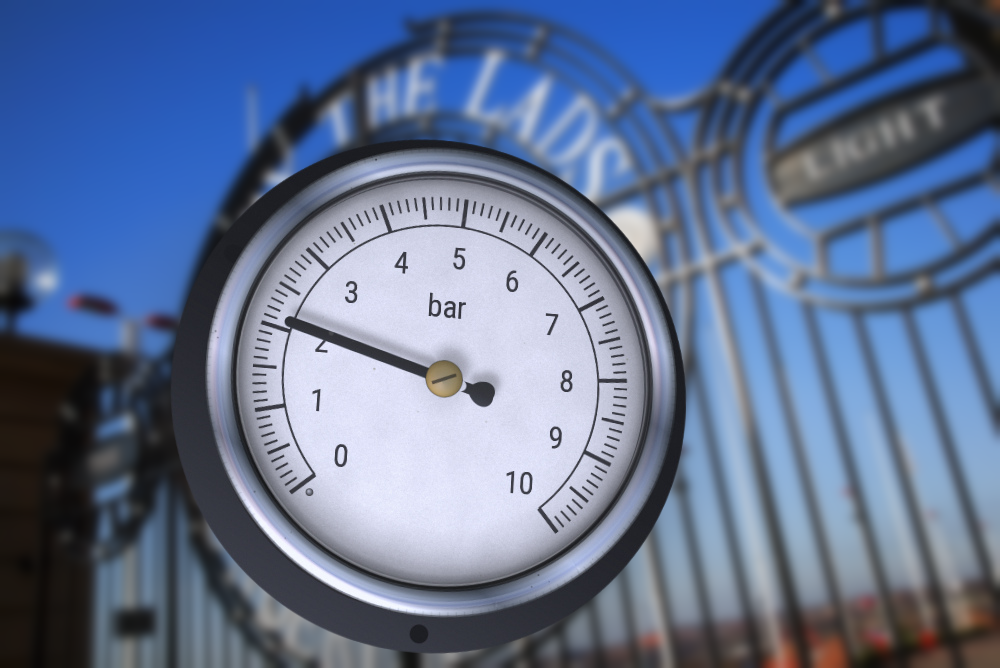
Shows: 2.1 bar
